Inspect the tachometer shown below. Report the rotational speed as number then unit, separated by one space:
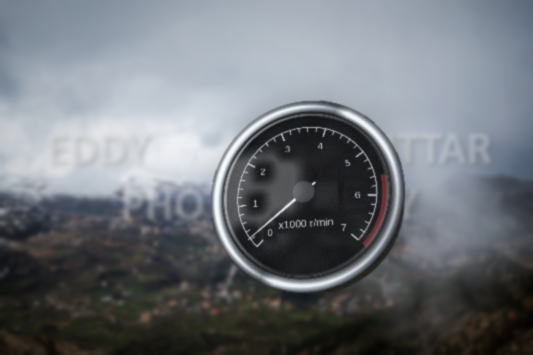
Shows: 200 rpm
